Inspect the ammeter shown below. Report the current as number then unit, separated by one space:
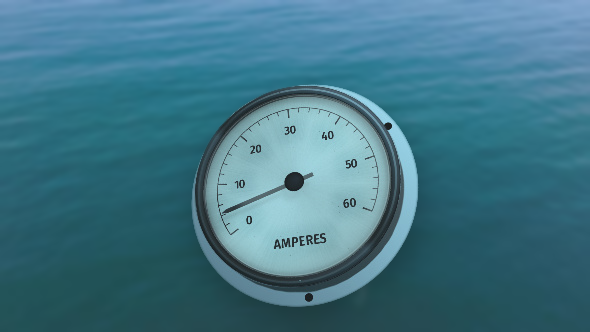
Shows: 4 A
